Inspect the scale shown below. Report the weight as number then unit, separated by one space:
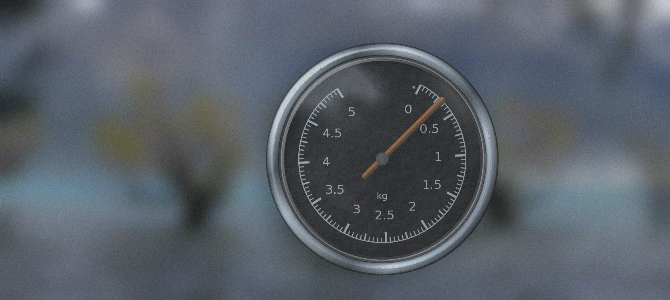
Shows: 0.3 kg
